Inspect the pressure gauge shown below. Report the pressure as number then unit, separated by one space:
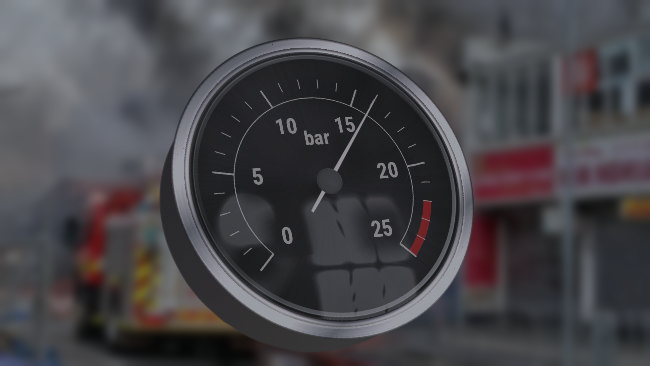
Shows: 16 bar
